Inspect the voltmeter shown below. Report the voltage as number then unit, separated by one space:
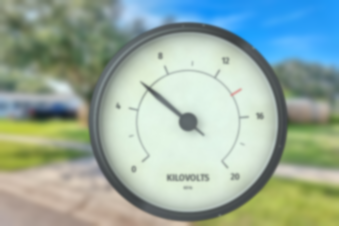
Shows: 6 kV
